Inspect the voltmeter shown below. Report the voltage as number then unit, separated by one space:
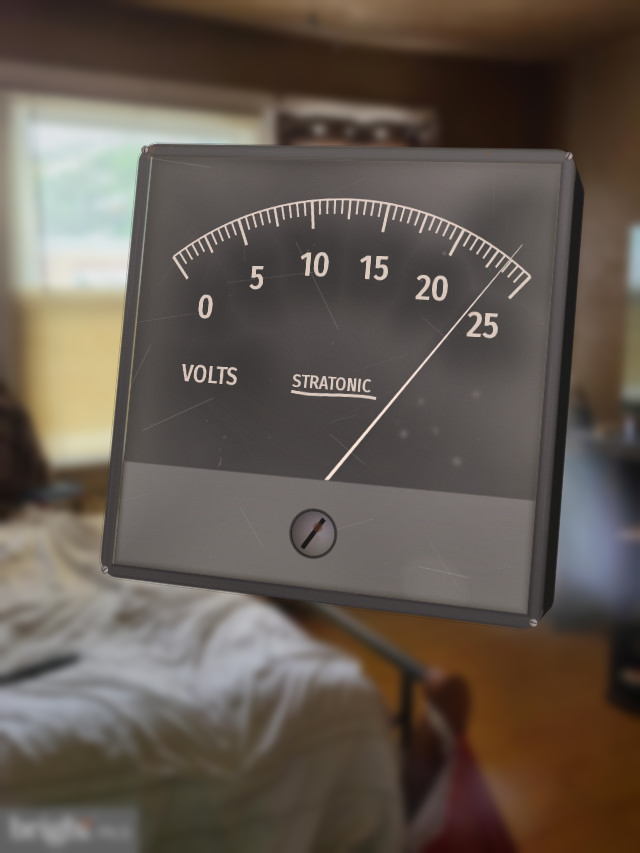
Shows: 23.5 V
